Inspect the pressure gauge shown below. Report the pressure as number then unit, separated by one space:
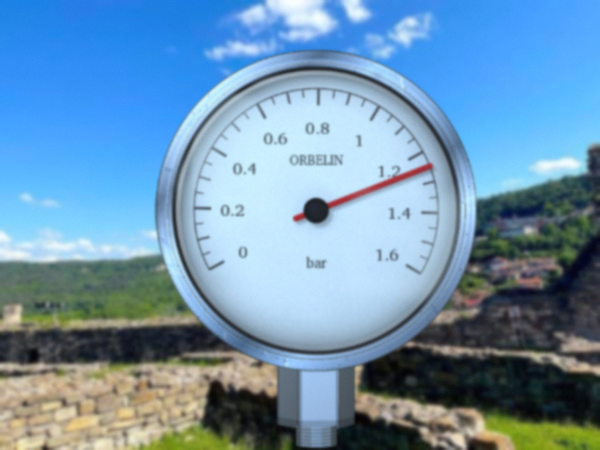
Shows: 1.25 bar
